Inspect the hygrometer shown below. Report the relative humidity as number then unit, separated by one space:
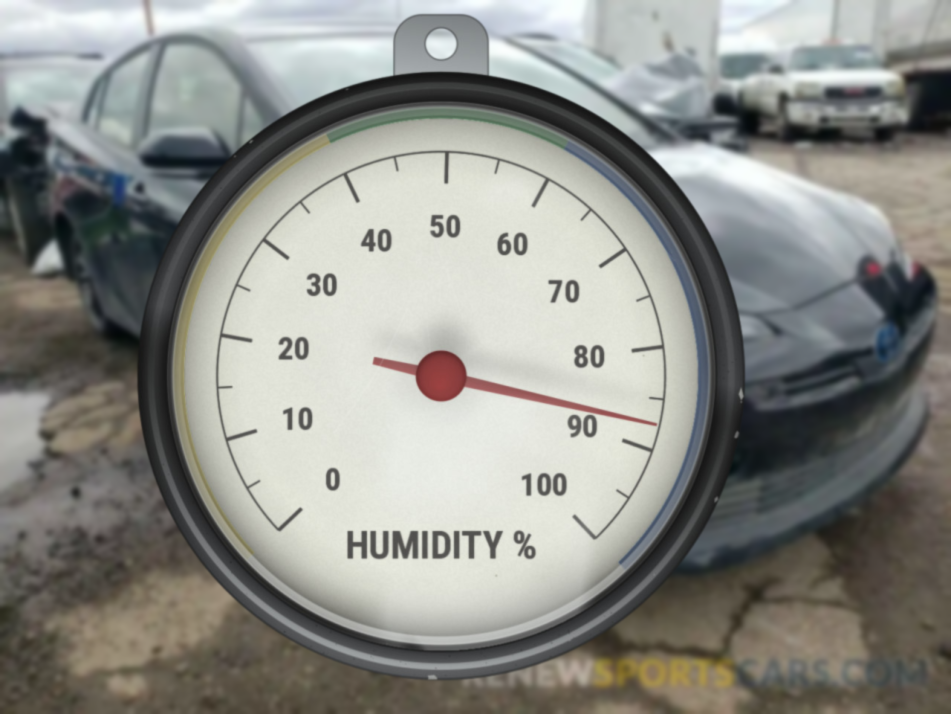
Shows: 87.5 %
